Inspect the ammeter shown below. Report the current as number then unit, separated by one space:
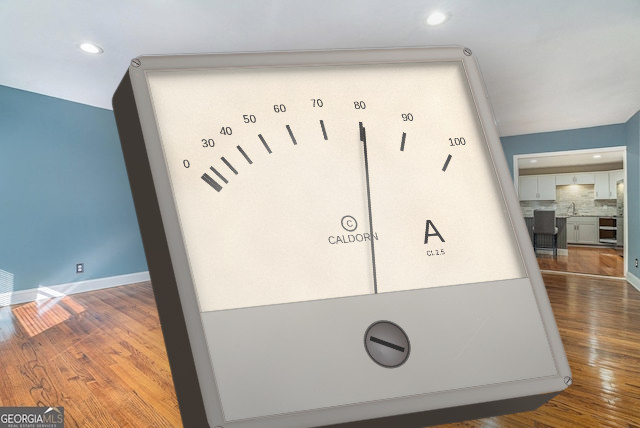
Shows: 80 A
